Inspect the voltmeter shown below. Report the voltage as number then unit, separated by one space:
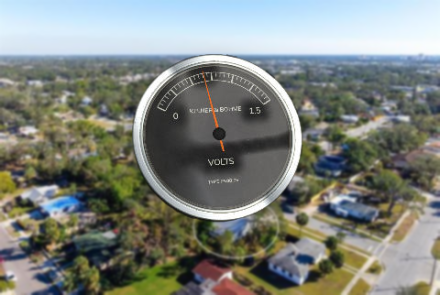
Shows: 0.65 V
